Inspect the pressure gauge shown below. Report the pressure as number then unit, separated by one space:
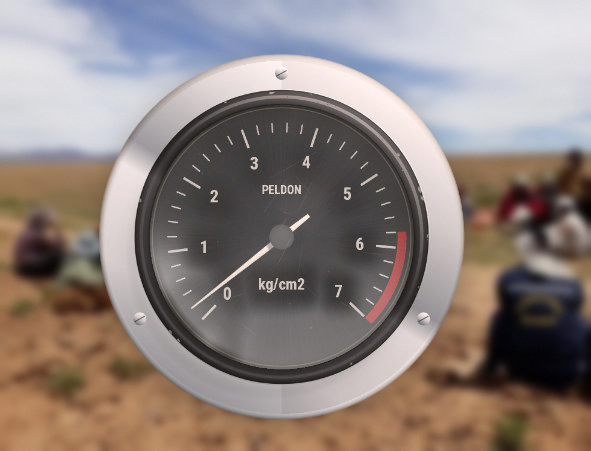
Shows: 0.2 kg/cm²
